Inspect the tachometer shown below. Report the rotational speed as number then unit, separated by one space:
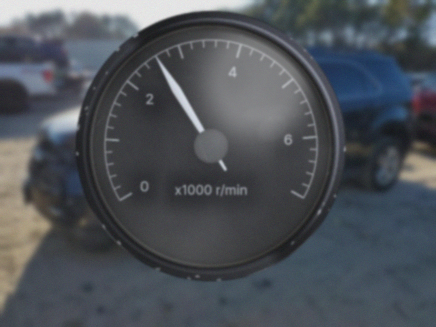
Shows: 2600 rpm
